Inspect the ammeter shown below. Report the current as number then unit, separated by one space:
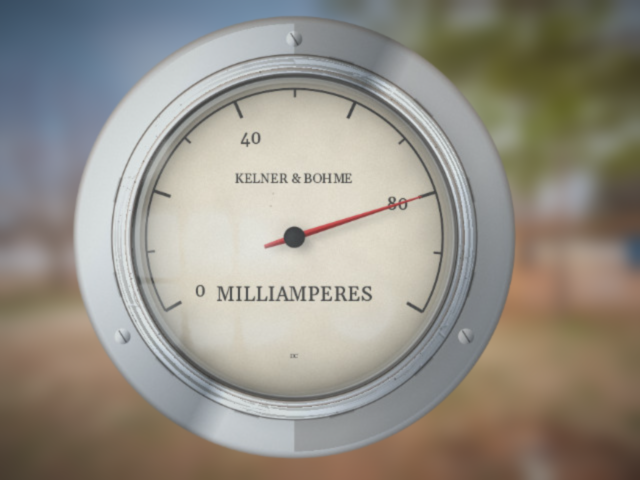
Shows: 80 mA
